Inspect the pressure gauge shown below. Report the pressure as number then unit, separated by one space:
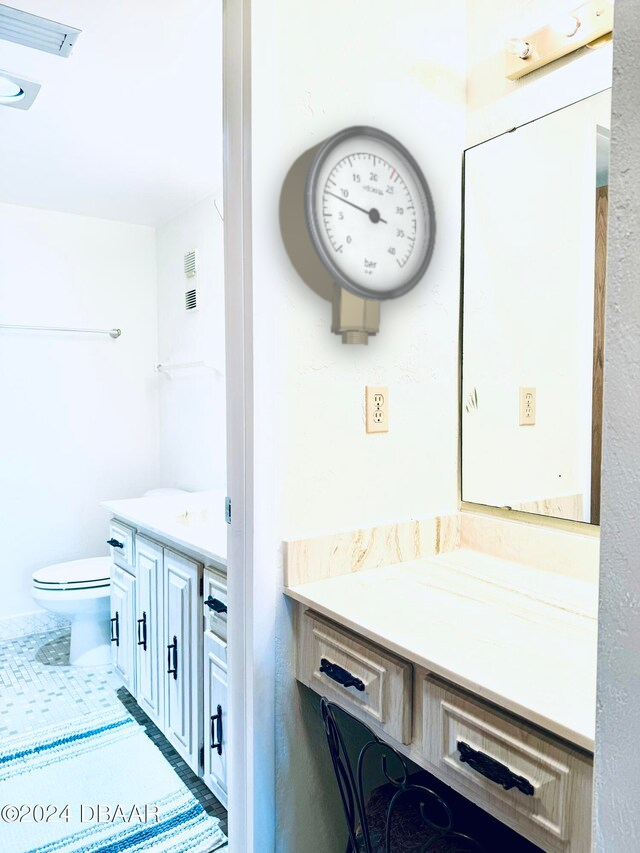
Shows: 8 bar
